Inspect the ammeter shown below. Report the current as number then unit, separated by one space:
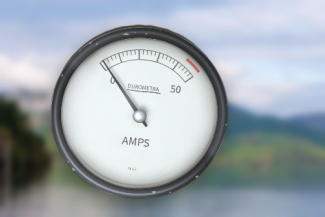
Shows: 2 A
